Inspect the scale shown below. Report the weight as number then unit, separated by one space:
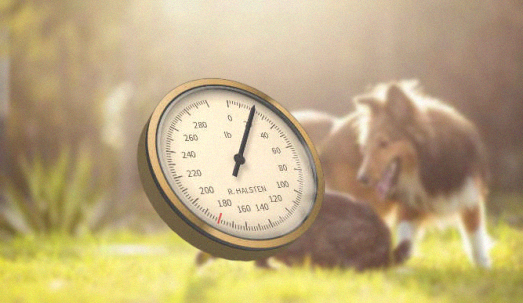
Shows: 20 lb
